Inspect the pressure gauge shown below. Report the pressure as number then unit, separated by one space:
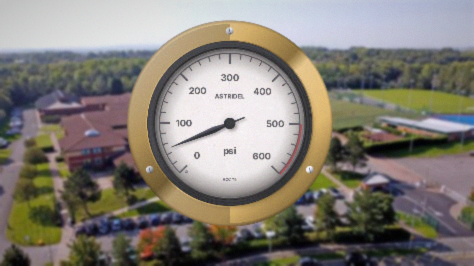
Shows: 50 psi
